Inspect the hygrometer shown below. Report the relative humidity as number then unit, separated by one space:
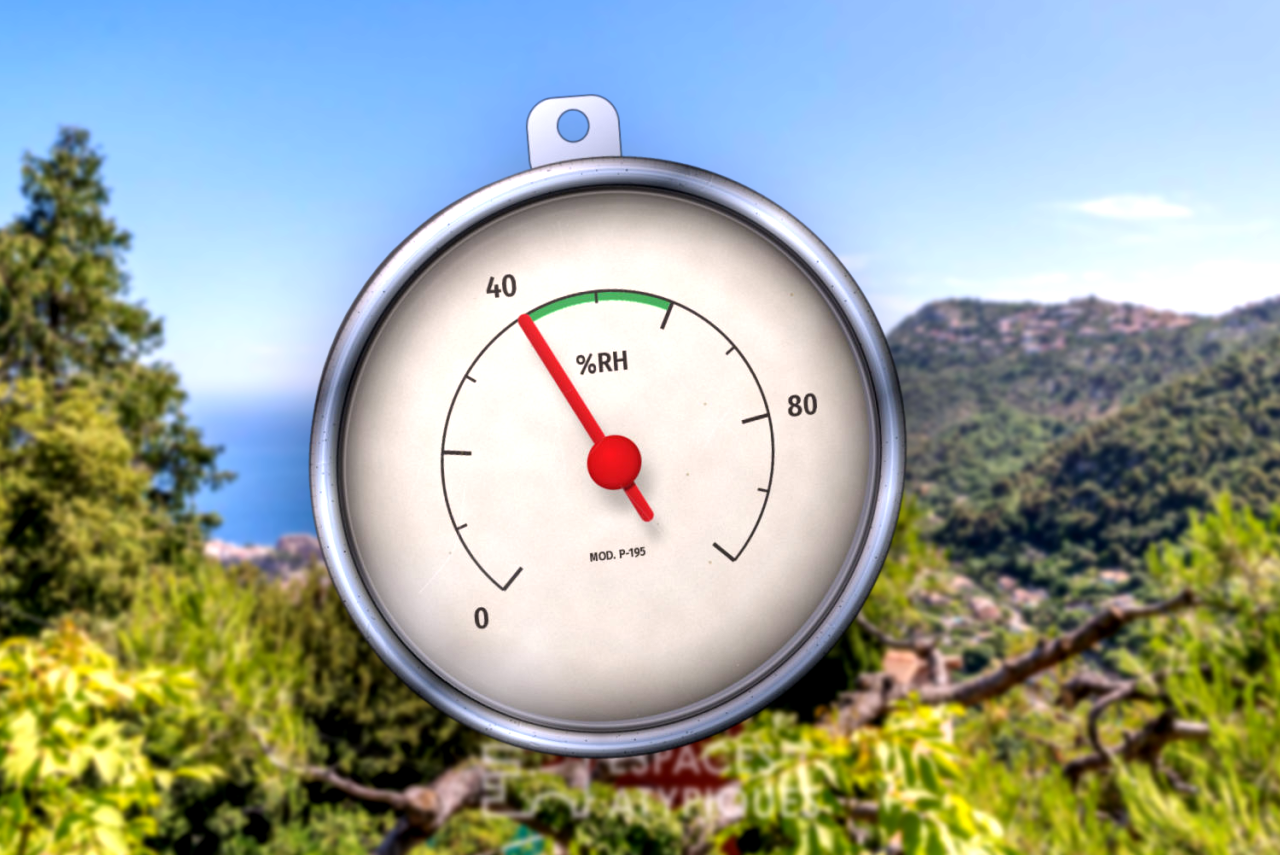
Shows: 40 %
